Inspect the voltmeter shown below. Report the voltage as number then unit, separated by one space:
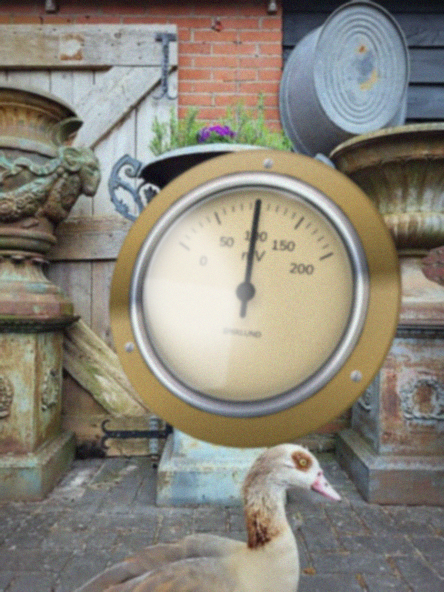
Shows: 100 mV
